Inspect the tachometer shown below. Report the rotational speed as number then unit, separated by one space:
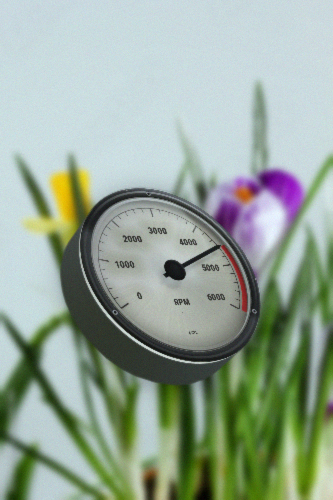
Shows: 4600 rpm
